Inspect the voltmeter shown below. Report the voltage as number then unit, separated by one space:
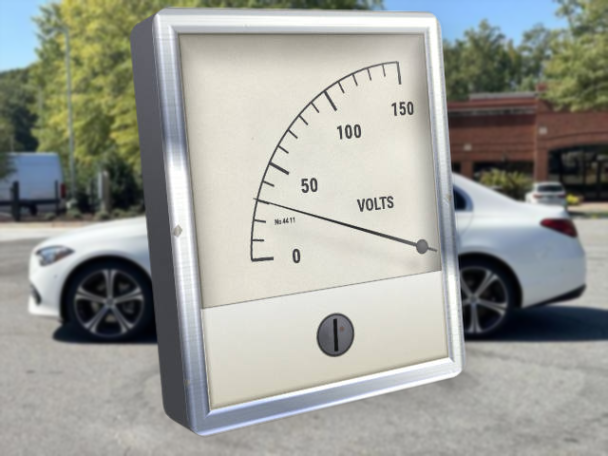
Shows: 30 V
